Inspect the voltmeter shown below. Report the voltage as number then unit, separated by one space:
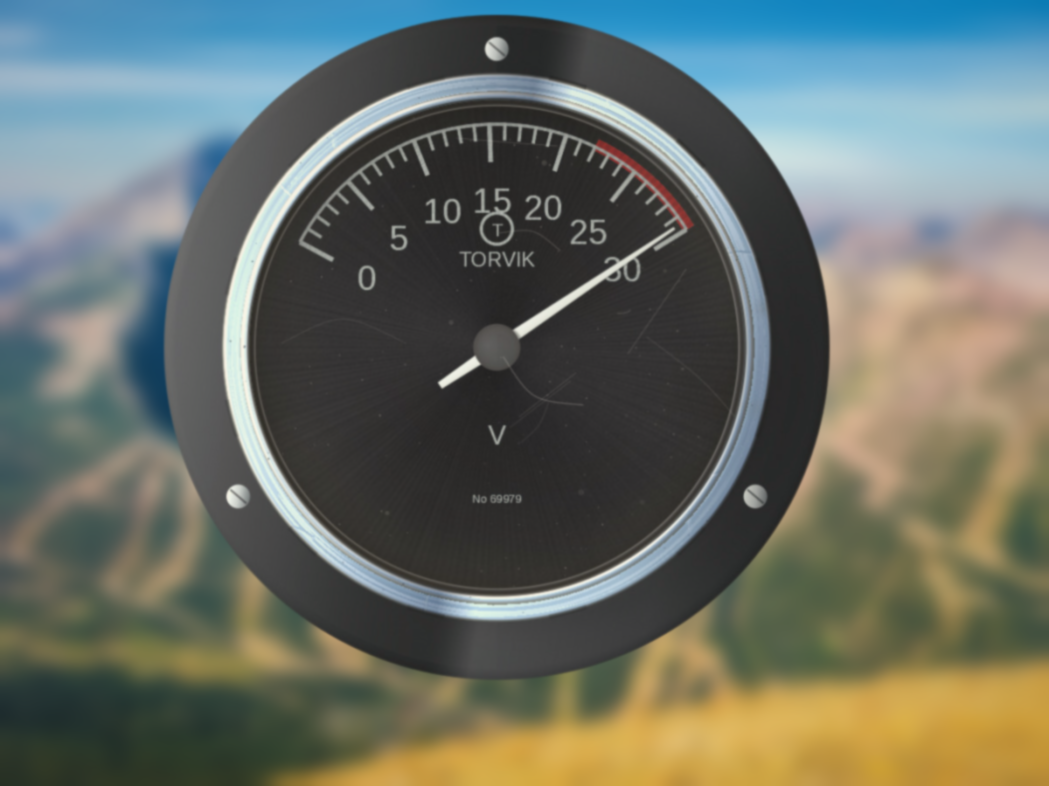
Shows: 29.5 V
